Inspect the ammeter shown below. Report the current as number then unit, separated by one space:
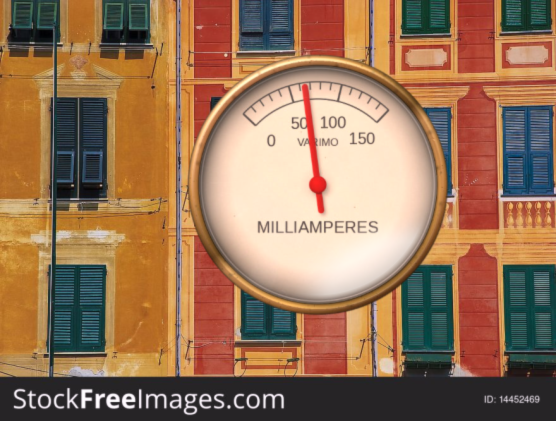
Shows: 65 mA
